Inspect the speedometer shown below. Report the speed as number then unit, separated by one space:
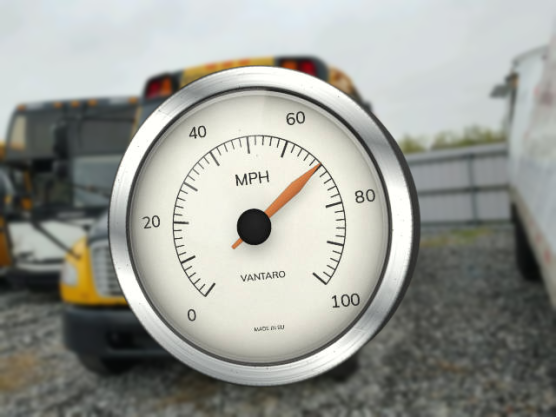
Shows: 70 mph
